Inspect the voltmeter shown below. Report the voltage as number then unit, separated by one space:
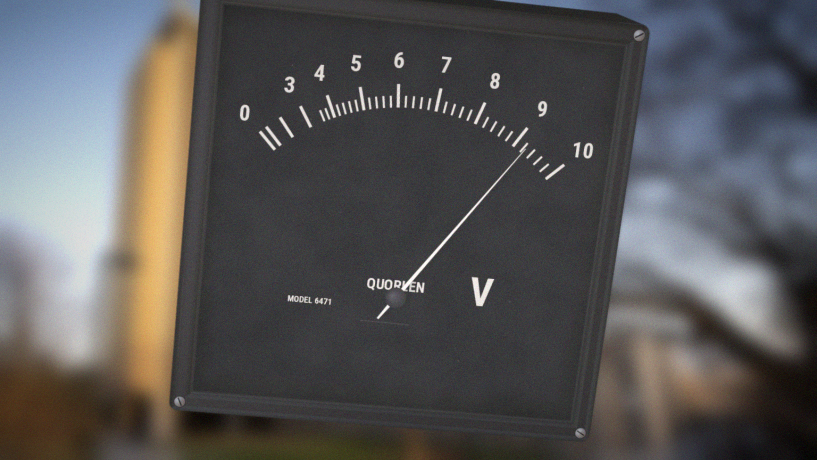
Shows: 9.2 V
